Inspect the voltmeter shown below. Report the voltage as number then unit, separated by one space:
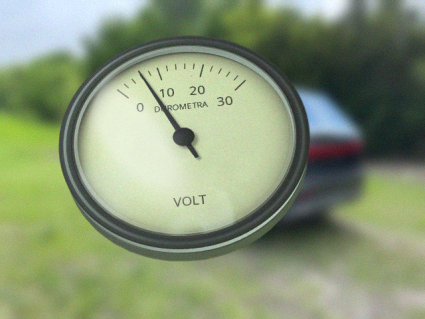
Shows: 6 V
